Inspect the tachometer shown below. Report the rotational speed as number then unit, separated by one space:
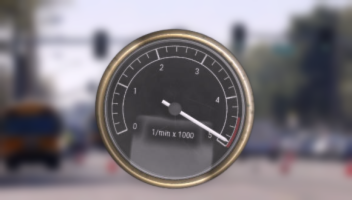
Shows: 4900 rpm
